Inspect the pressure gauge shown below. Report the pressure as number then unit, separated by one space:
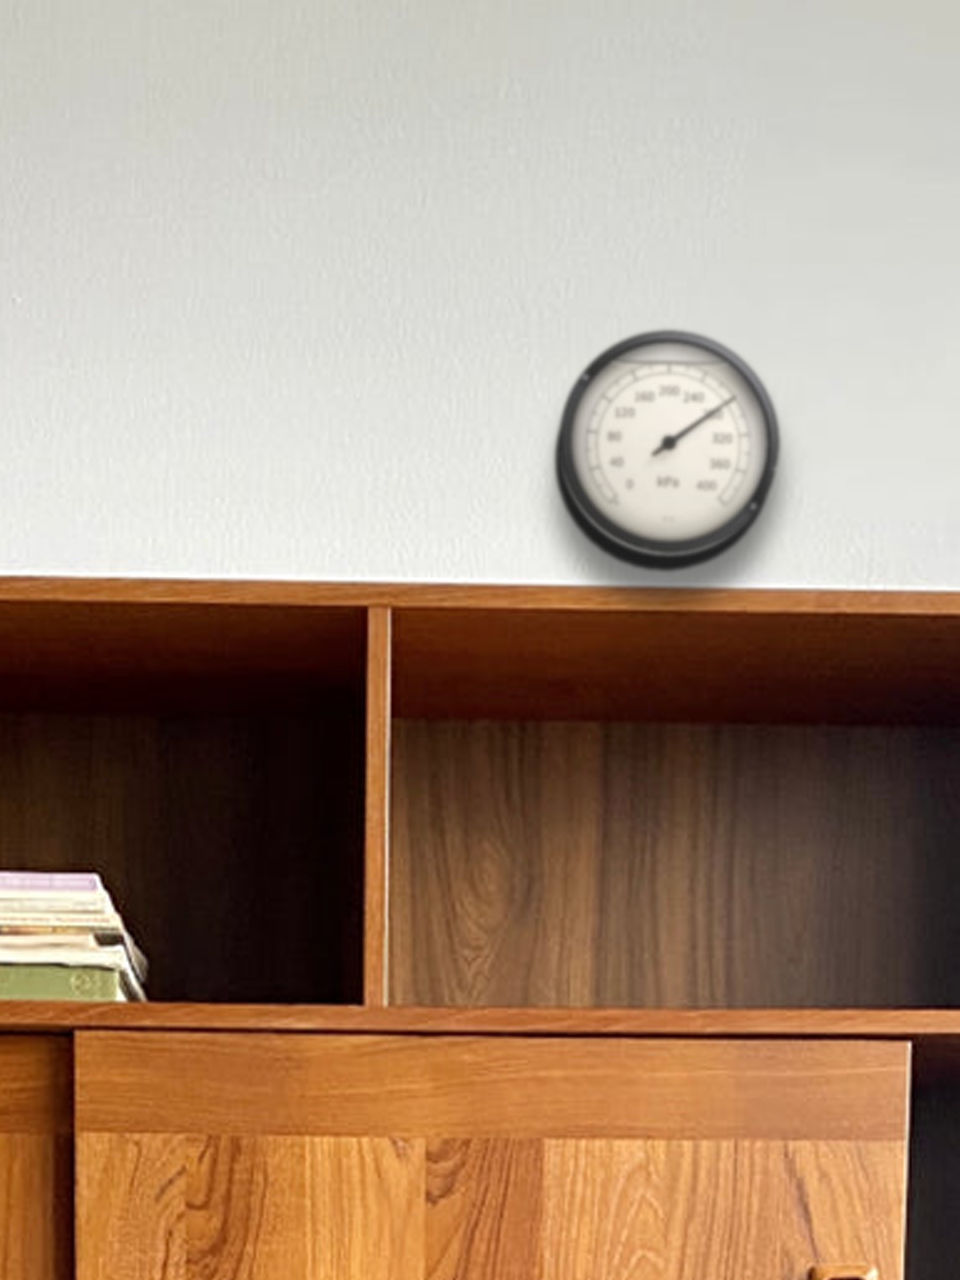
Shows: 280 kPa
